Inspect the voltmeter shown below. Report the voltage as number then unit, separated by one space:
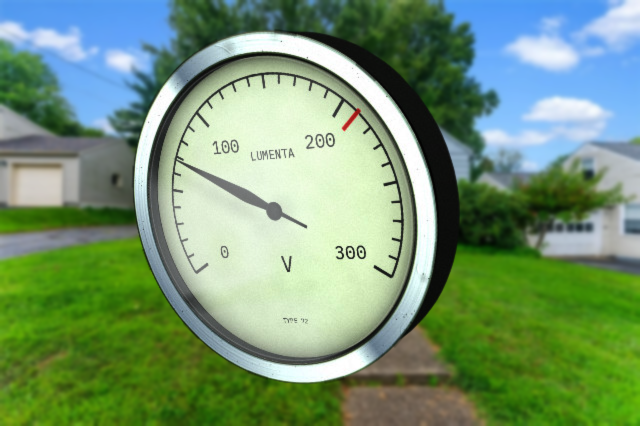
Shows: 70 V
